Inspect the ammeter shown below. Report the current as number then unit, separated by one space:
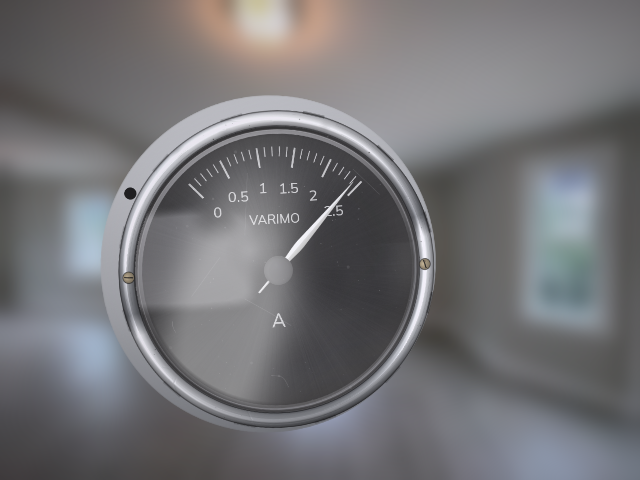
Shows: 2.4 A
